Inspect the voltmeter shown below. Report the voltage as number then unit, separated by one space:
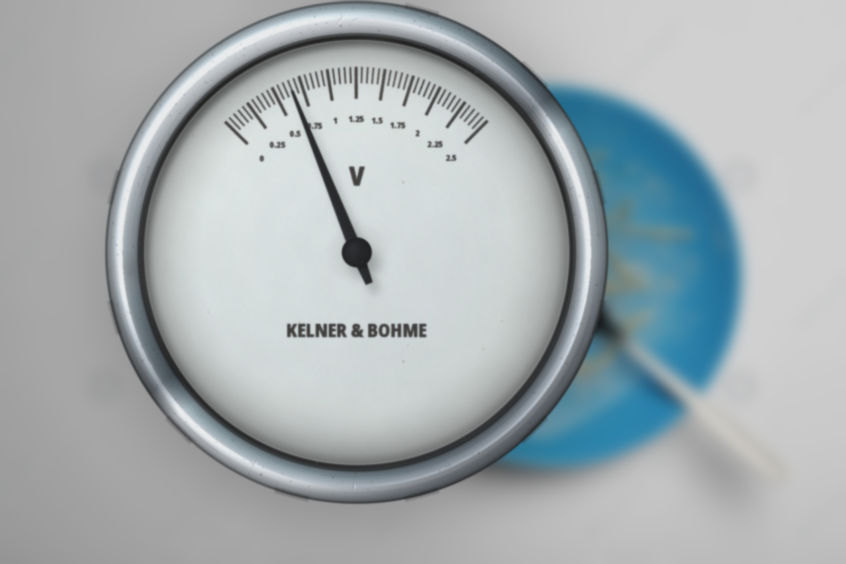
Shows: 0.65 V
